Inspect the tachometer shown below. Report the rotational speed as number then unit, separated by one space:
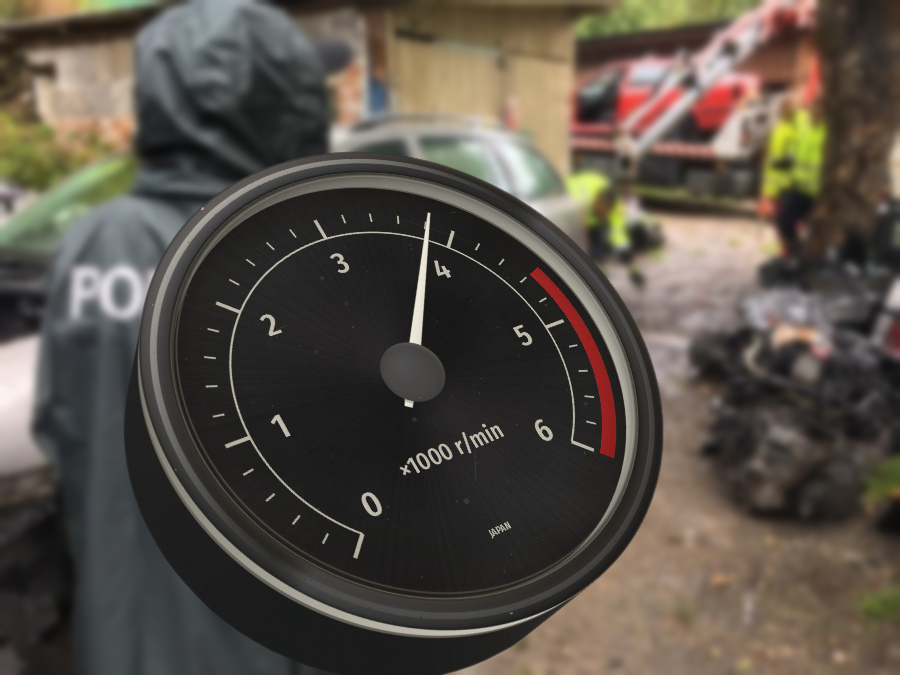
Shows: 3800 rpm
